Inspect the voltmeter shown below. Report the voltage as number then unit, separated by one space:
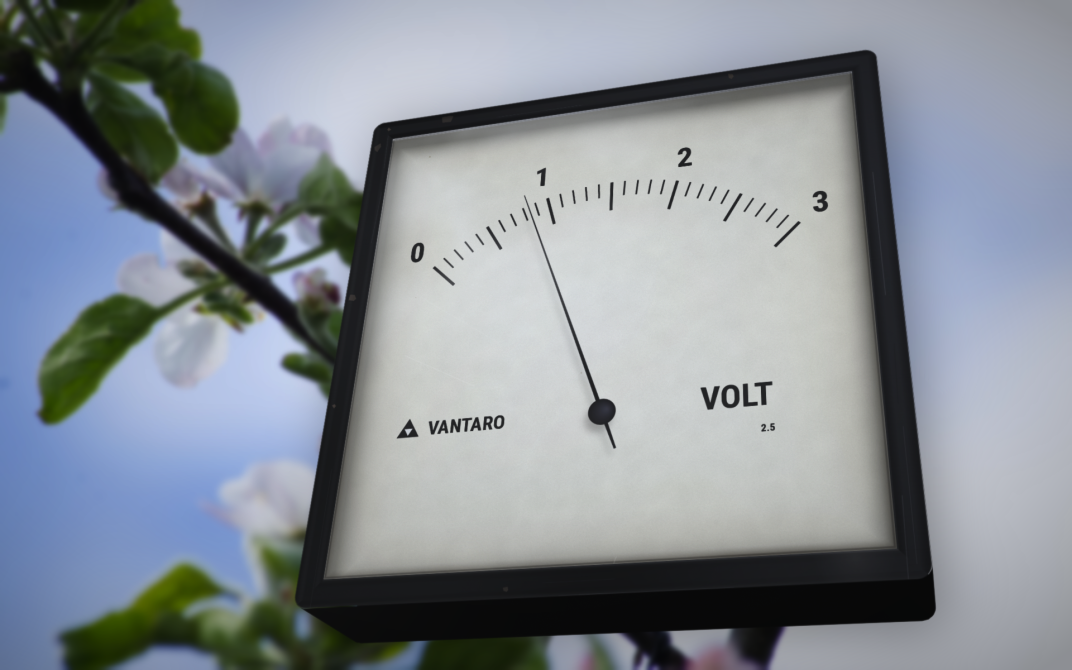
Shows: 0.85 V
